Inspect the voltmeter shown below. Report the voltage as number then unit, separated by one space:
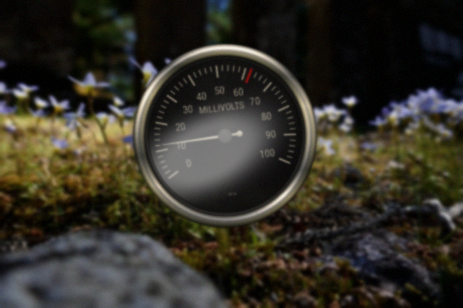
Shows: 12 mV
